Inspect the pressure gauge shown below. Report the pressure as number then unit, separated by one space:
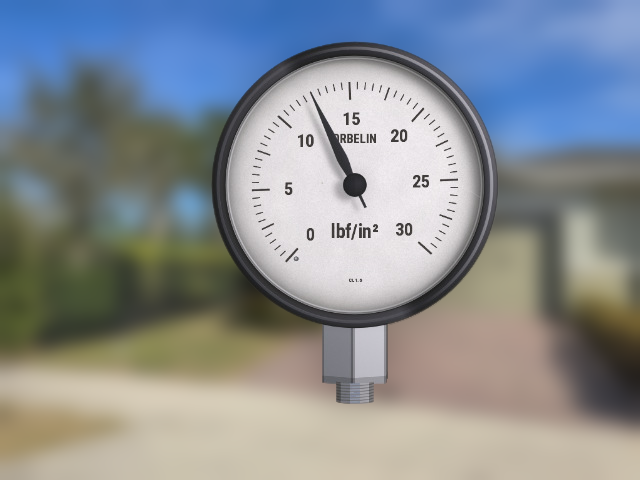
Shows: 12.5 psi
